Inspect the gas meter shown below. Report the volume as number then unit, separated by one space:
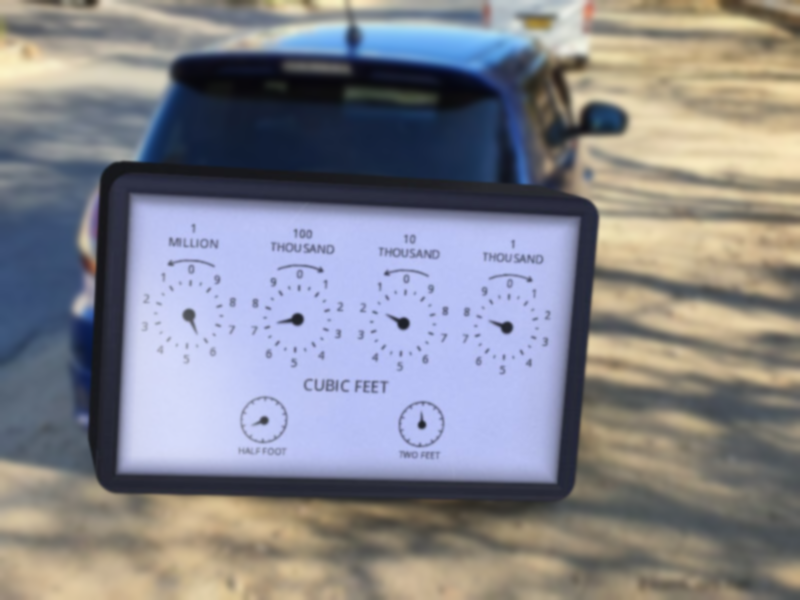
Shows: 571800 ft³
